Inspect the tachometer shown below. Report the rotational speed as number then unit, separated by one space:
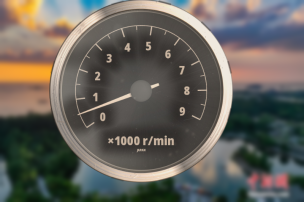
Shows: 500 rpm
